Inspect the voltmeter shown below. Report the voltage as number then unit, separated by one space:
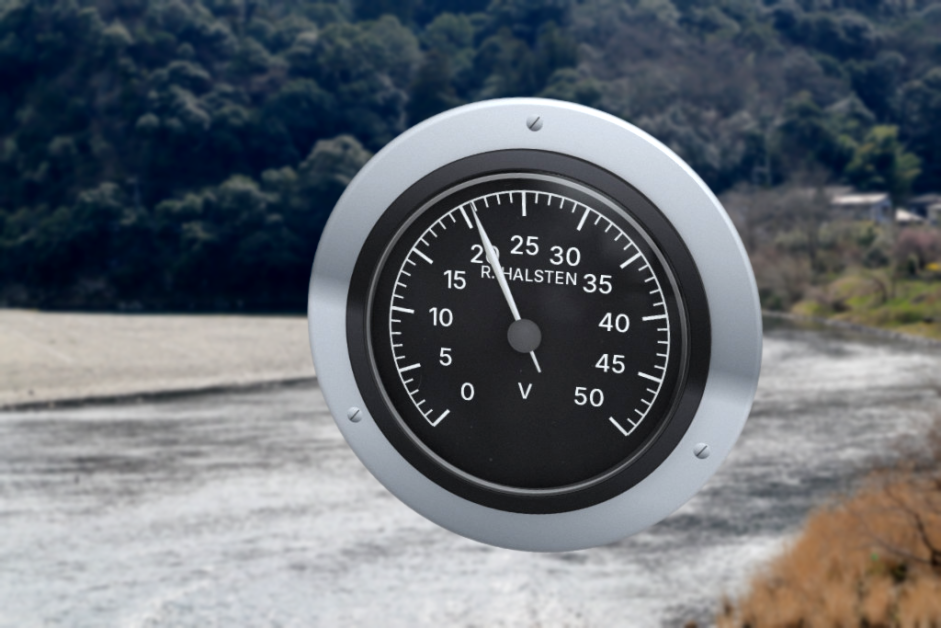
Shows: 21 V
